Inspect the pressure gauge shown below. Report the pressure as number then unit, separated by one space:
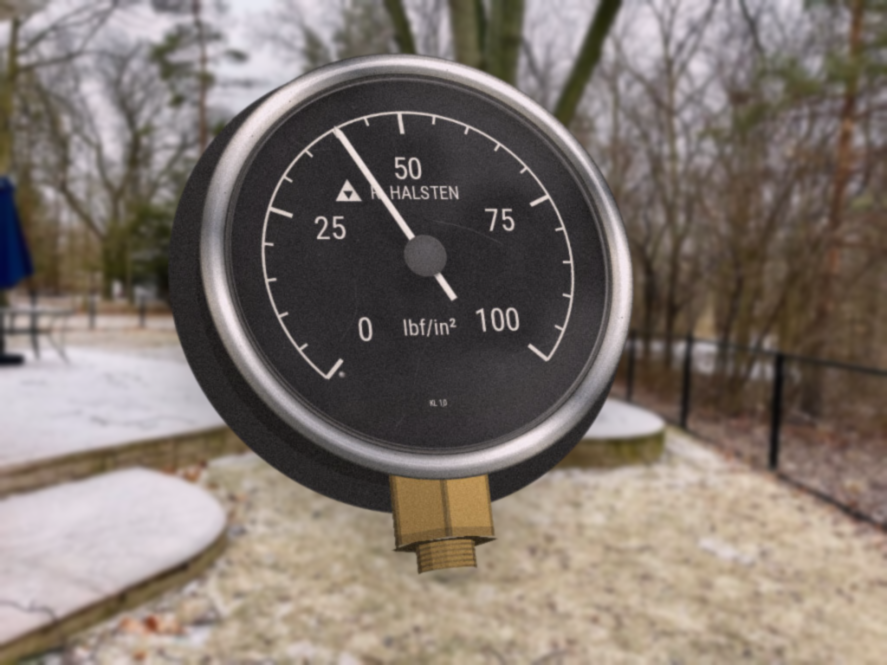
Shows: 40 psi
